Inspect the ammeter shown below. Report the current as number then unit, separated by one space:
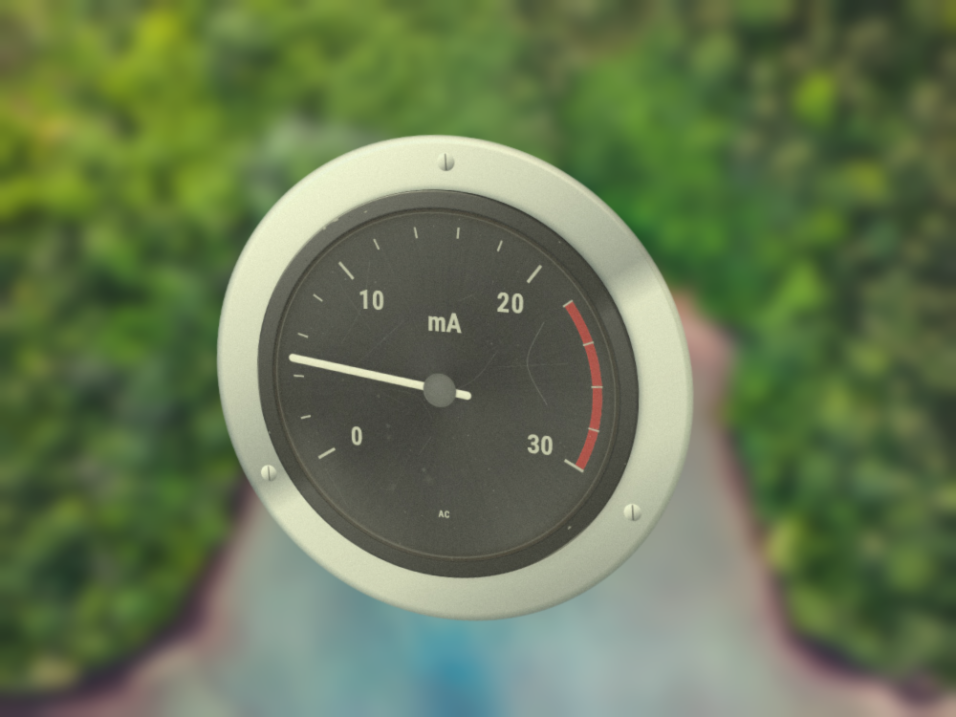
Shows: 5 mA
